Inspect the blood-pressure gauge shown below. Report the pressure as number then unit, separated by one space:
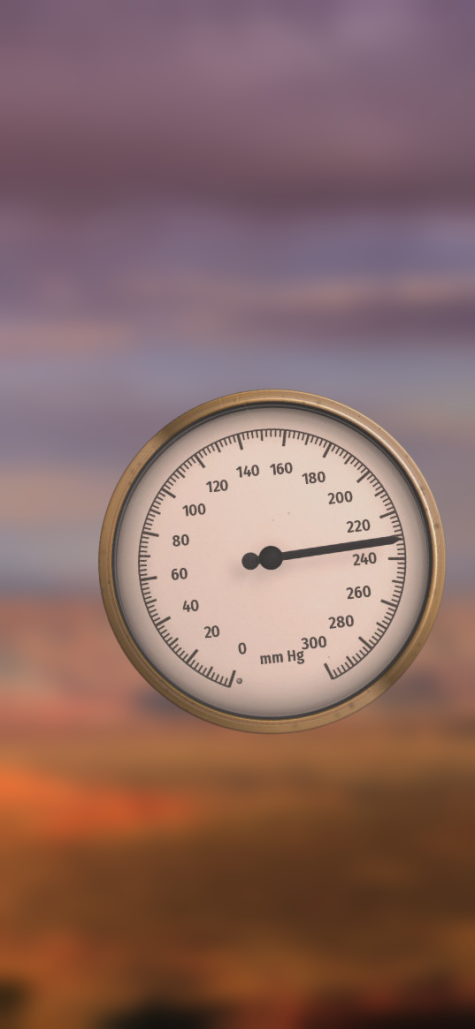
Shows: 232 mmHg
